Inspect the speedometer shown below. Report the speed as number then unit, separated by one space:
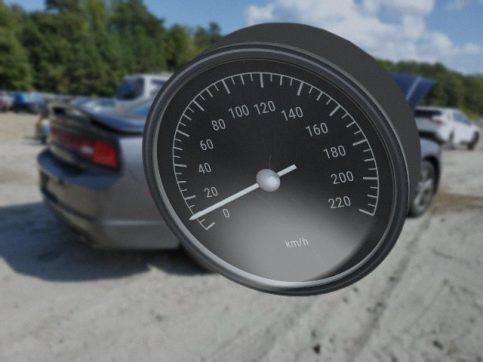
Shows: 10 km/h
